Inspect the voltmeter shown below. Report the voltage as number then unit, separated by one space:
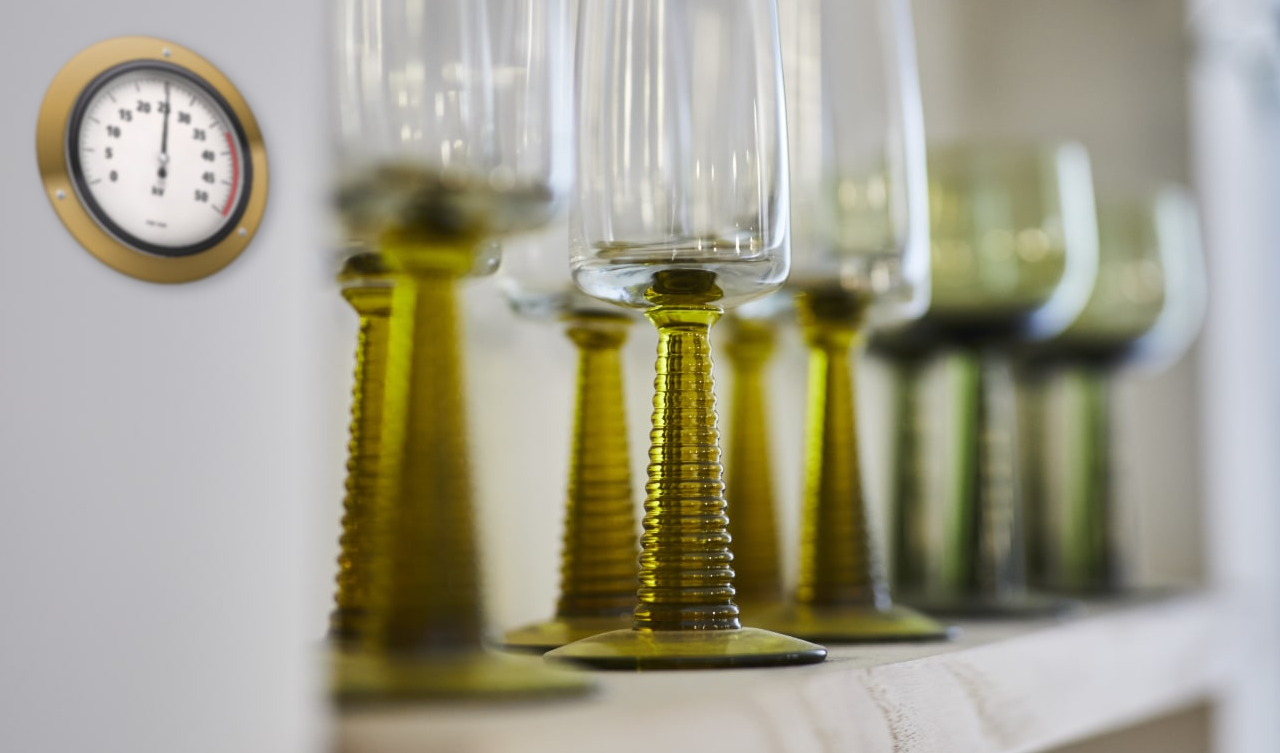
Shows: 25 kV
